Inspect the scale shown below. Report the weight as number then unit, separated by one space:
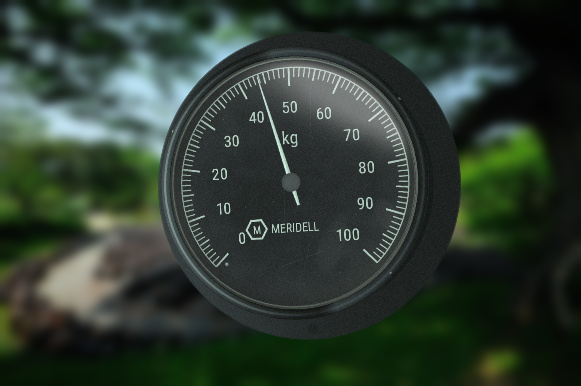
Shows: 44 kg
